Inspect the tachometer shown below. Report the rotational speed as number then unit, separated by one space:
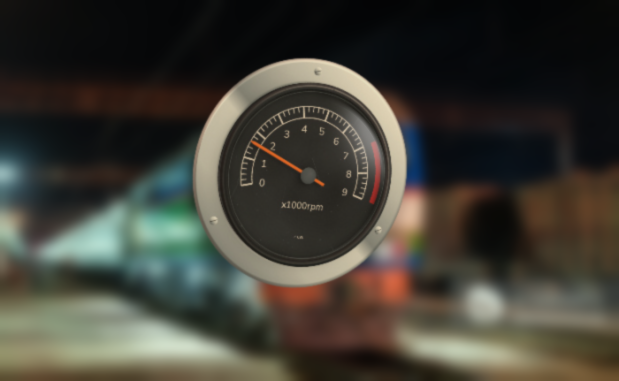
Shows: 1600 rpm
